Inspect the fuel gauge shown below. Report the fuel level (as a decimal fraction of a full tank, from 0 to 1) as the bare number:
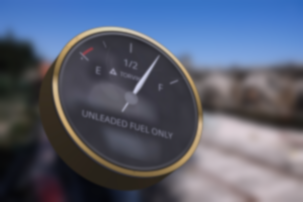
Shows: 0.75
